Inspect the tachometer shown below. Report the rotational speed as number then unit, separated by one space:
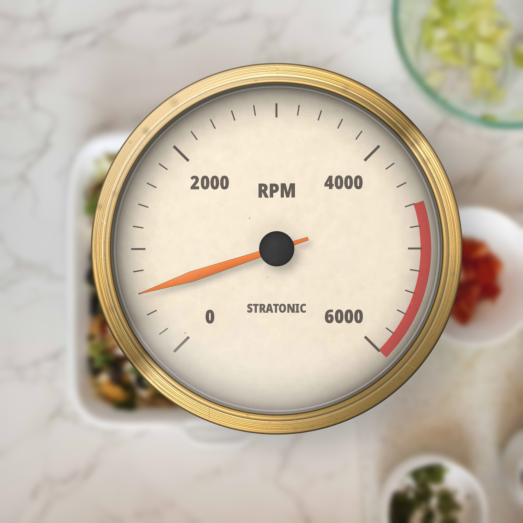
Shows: 600 rpm
